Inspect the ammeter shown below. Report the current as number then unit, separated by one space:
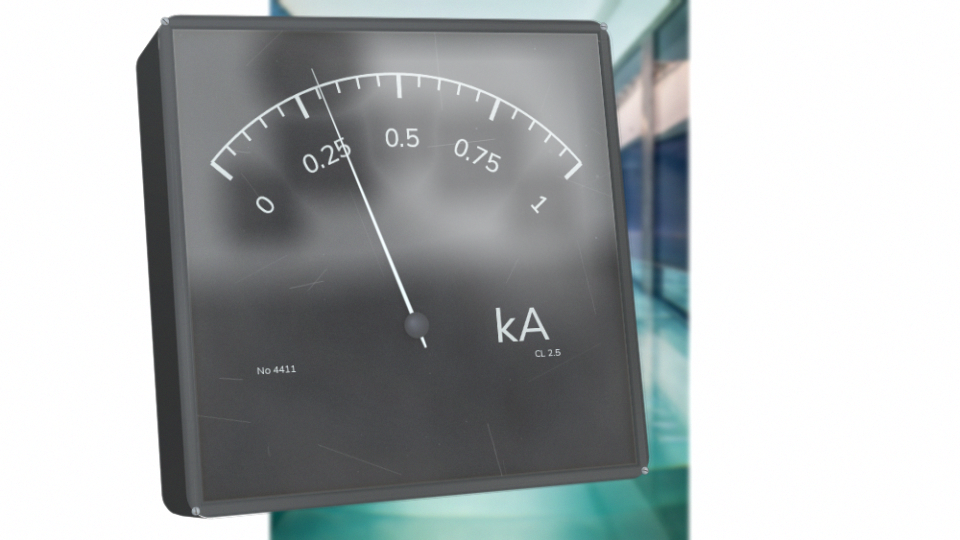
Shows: 0.3 kA
